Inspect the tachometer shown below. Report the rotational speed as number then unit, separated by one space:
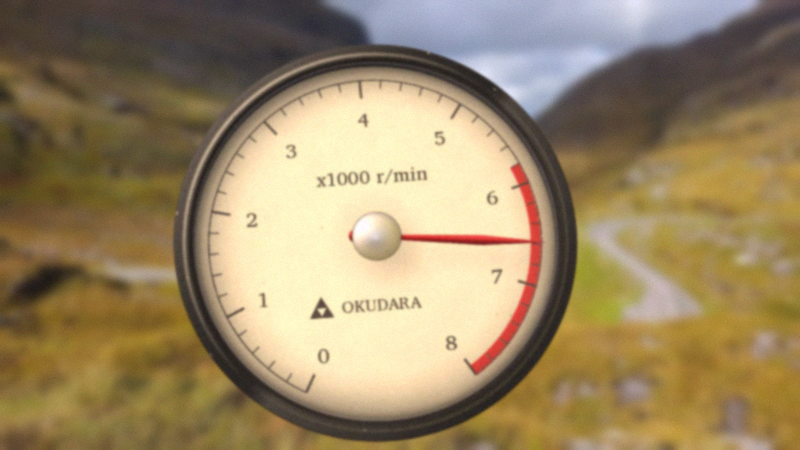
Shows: 6600 rpm
